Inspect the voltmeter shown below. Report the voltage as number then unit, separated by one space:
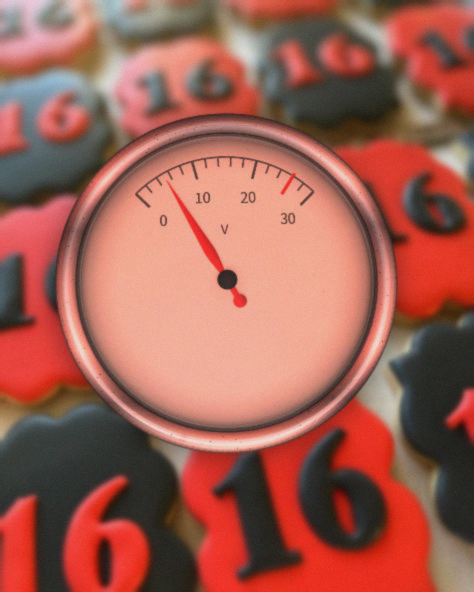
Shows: 5 V
